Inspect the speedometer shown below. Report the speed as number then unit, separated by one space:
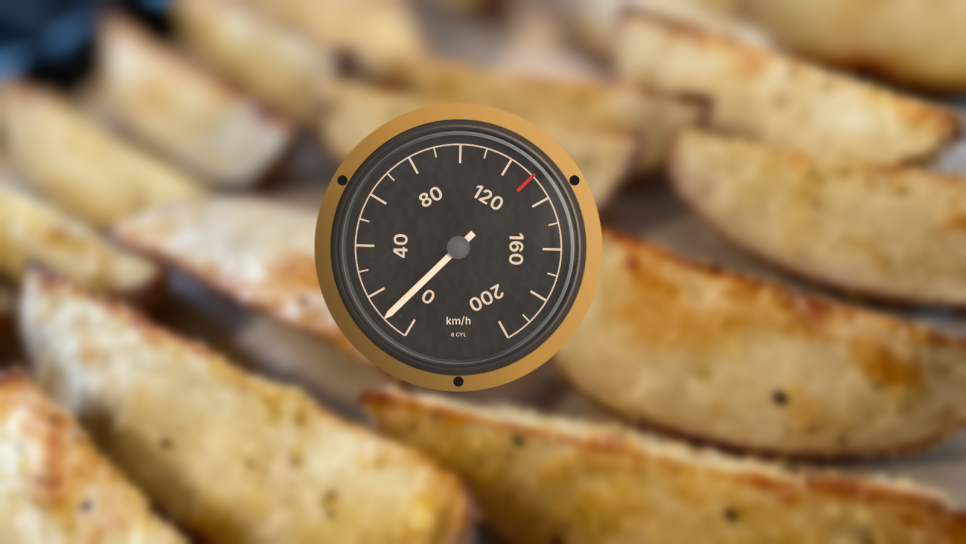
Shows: 10 km/h
